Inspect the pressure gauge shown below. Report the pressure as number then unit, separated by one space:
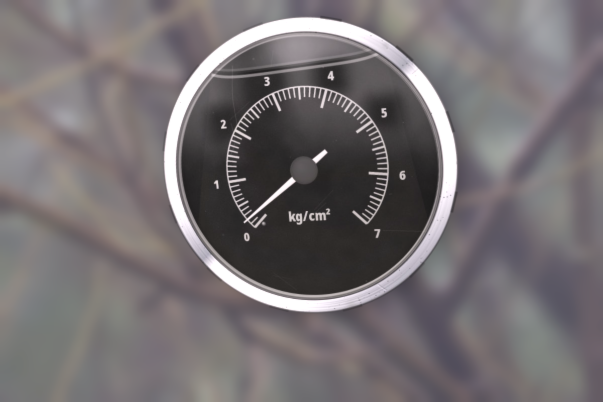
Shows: 0.2 kg/cm²
